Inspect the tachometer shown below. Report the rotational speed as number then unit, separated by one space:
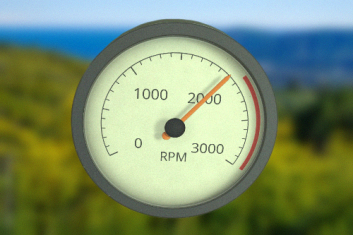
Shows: 2000 rpm
